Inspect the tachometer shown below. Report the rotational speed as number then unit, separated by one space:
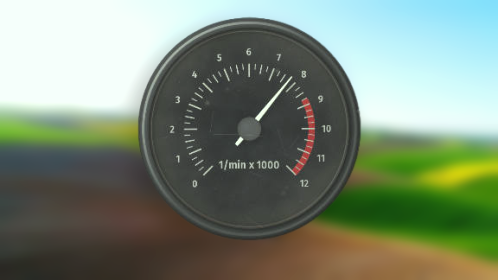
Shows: 7750 rpm
